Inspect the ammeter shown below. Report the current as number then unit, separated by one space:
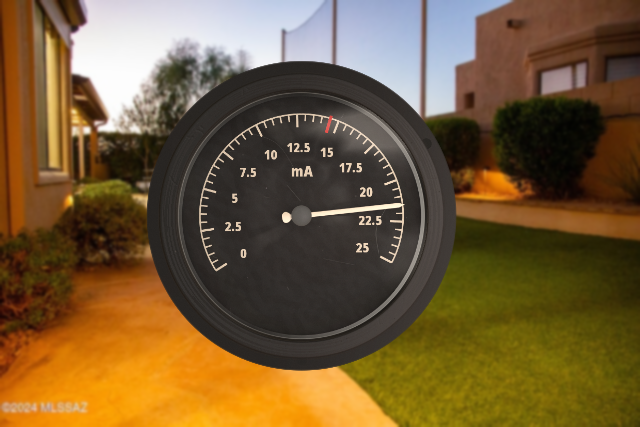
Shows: 21.5 mA
